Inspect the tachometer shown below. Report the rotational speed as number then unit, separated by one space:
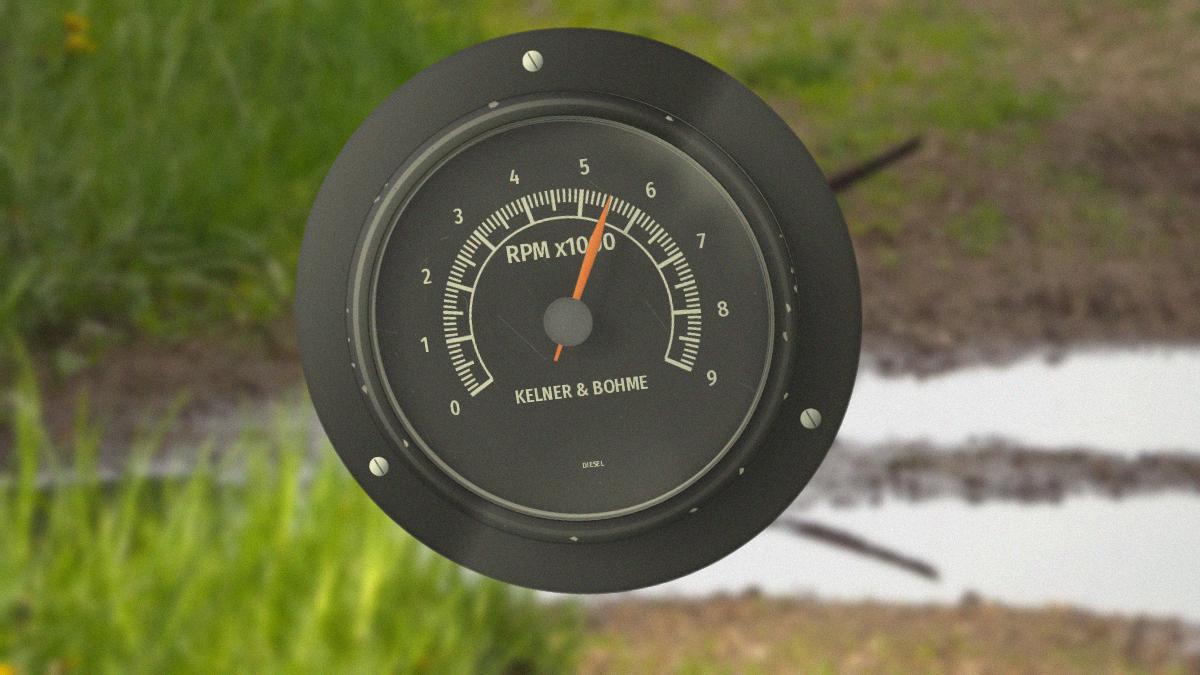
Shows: 5500 rpm
